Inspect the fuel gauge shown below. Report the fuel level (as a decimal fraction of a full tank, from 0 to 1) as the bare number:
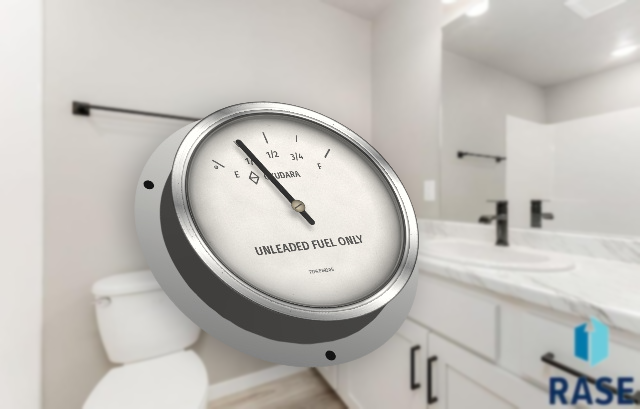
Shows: 0.25
